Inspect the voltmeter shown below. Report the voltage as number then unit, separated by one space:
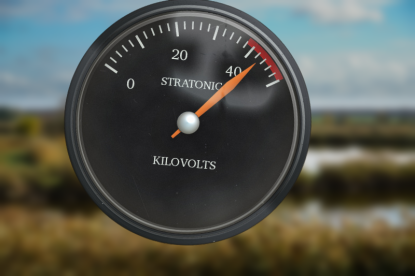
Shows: 43 kV
